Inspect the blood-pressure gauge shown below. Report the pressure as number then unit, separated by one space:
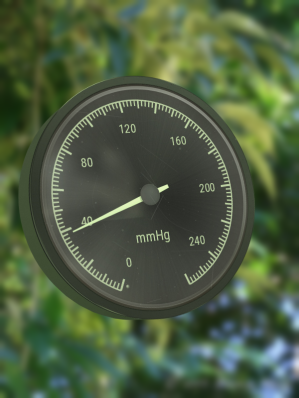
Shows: 38 mmHg
